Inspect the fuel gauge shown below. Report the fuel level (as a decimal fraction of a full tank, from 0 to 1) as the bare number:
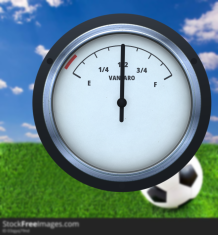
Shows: 0.5
